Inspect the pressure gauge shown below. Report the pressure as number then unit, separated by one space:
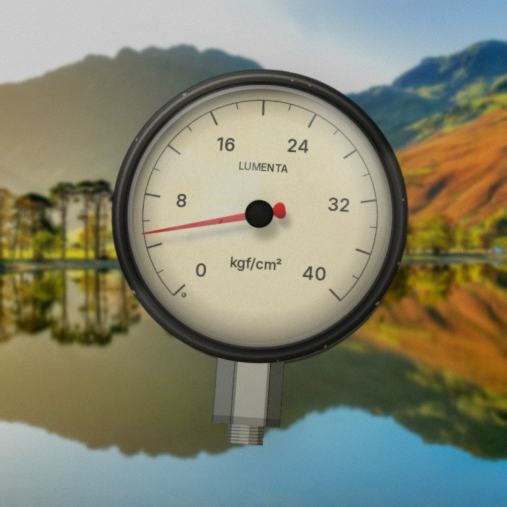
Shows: 5 kg/cm²
